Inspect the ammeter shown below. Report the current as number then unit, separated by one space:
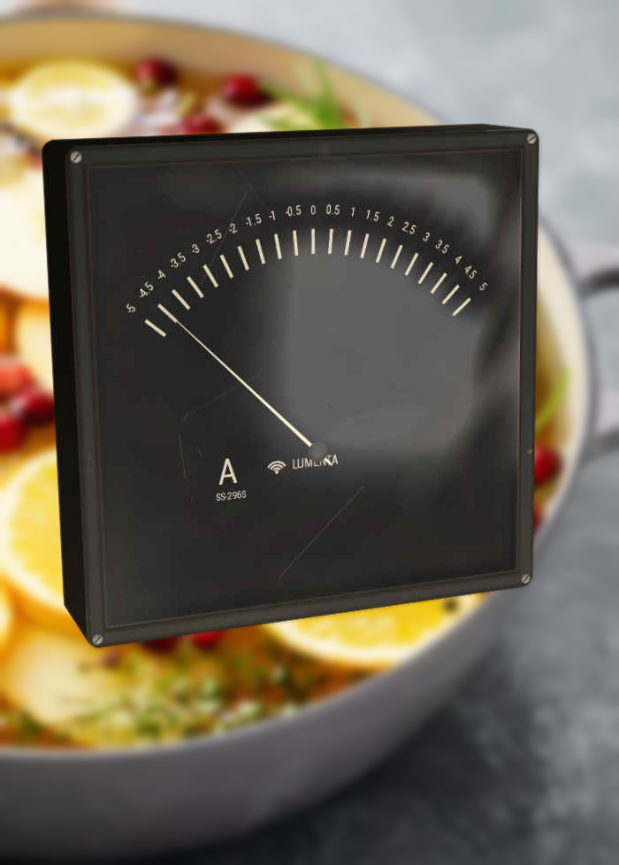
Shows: -4.5 A
